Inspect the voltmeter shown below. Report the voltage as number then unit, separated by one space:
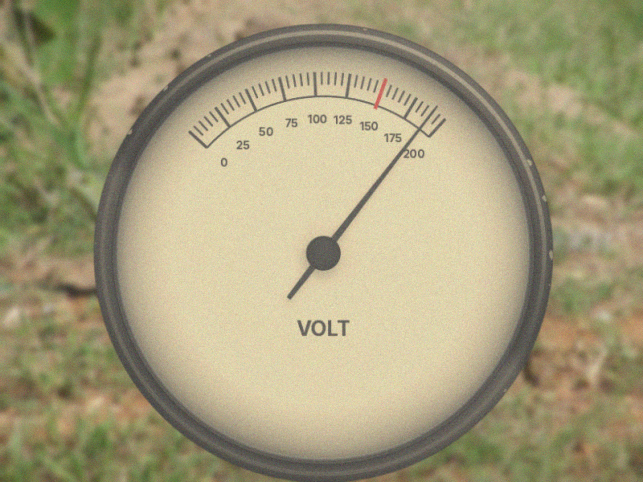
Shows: 190 V
